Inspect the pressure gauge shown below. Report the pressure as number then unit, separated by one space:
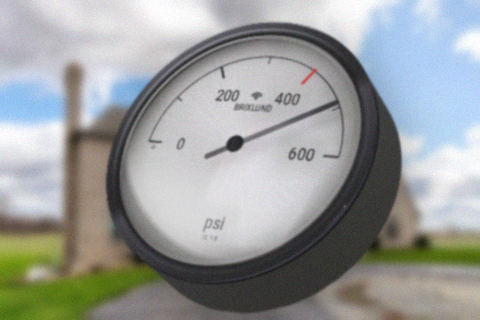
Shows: 500 psi
